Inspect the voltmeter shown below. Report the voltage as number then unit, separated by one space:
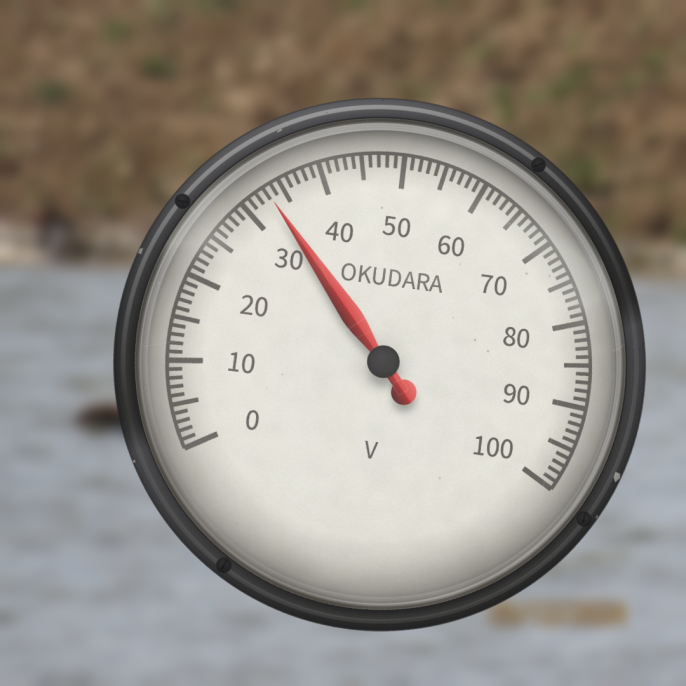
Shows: 33 V
